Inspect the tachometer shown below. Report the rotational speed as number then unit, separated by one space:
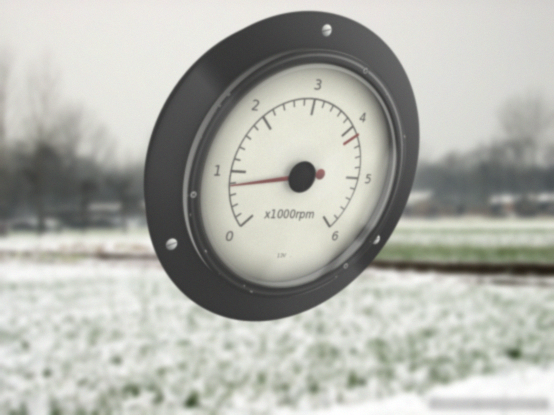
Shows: 800 rpm
